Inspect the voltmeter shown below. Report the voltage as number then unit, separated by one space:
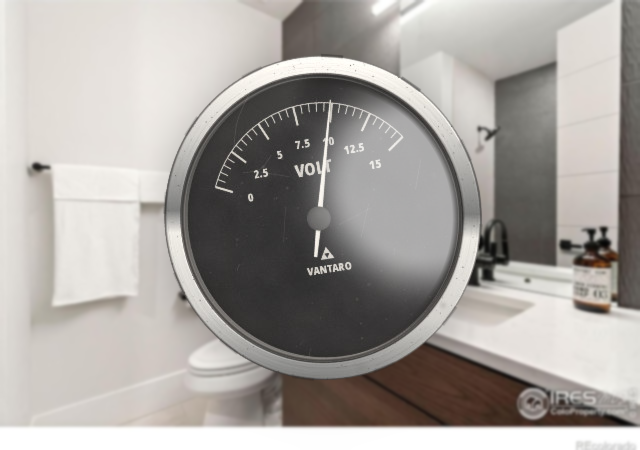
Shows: 10 V
